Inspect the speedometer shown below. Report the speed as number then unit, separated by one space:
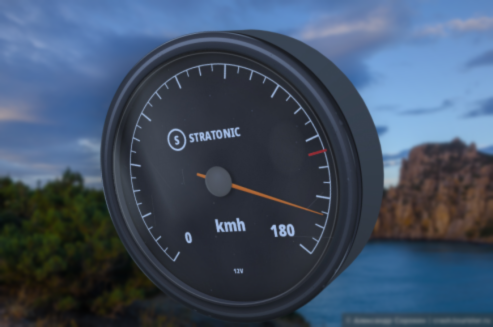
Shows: 165 km/h
